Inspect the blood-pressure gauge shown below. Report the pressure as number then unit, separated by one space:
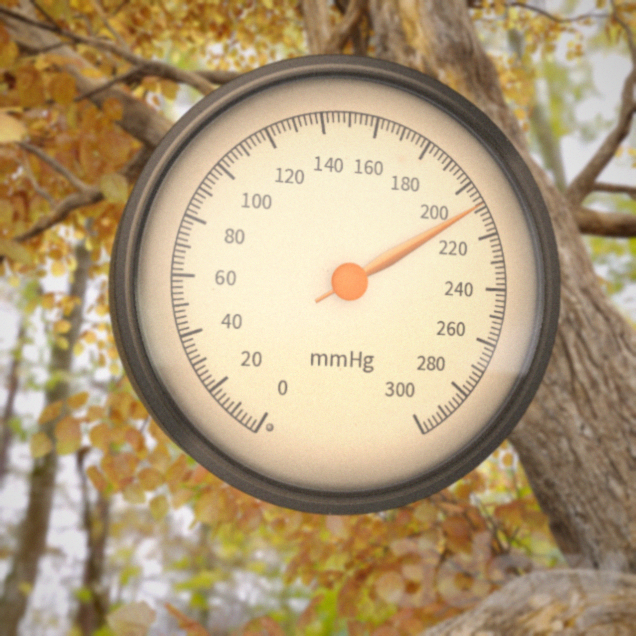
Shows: 208 mmHg
